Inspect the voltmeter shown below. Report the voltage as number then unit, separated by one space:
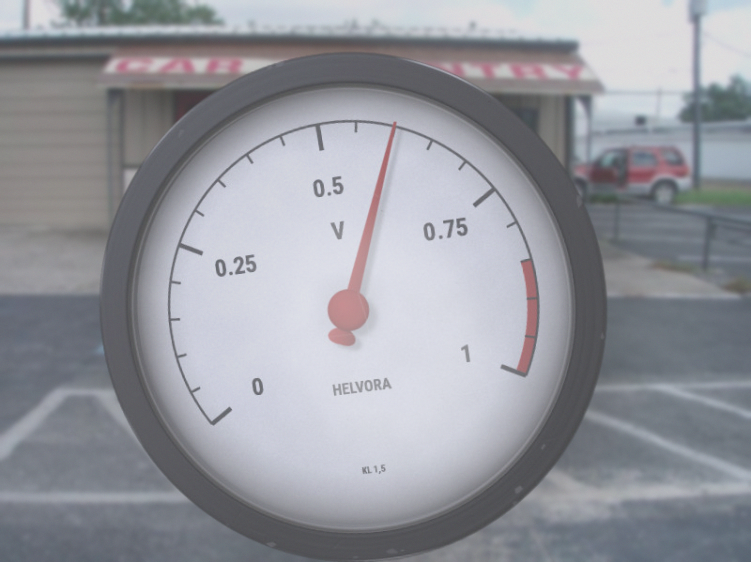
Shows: 0.6 V
